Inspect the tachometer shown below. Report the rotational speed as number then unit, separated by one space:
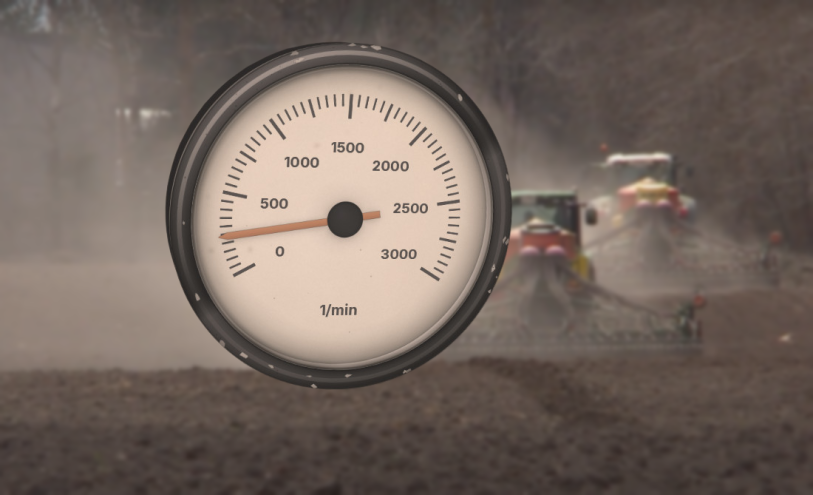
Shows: 250 rpm
